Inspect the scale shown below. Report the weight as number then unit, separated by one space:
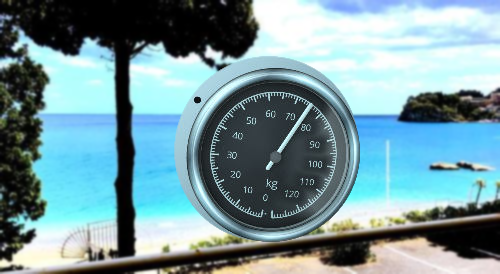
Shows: 75 kg
